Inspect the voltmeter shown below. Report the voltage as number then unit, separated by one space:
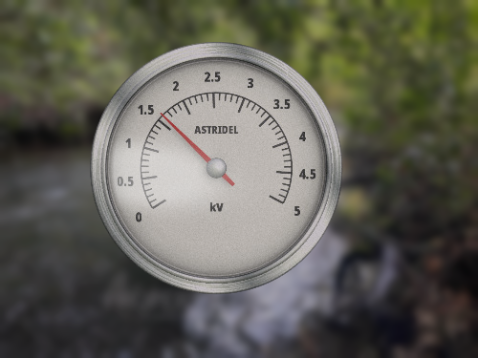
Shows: 1.6 kV
